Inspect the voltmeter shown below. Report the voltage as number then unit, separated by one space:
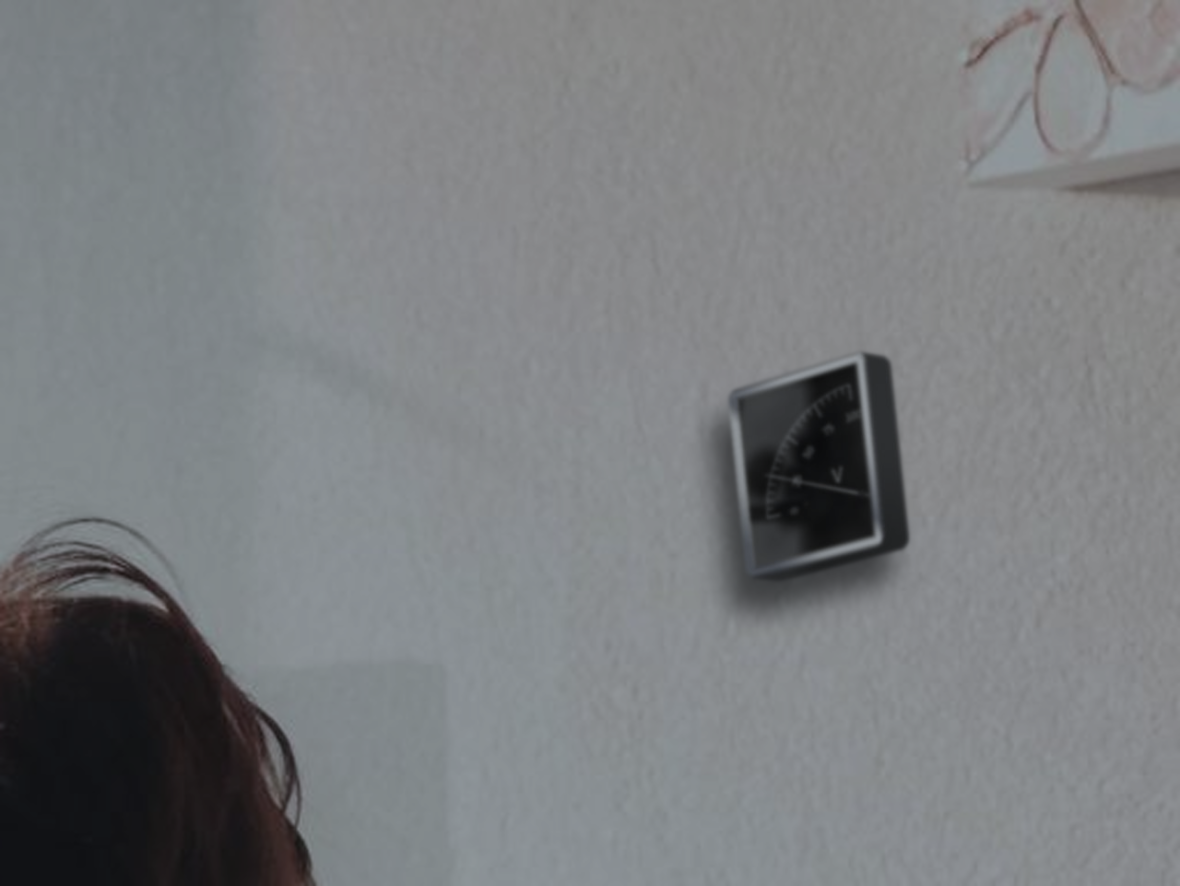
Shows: 25 V
